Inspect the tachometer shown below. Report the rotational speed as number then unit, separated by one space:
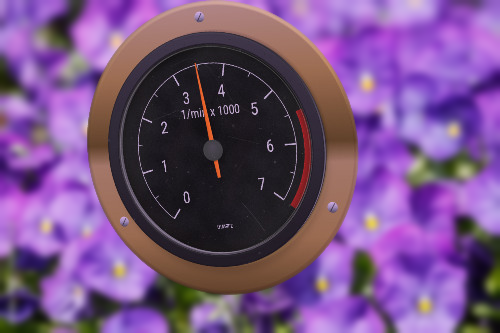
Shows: 3500 rpm
